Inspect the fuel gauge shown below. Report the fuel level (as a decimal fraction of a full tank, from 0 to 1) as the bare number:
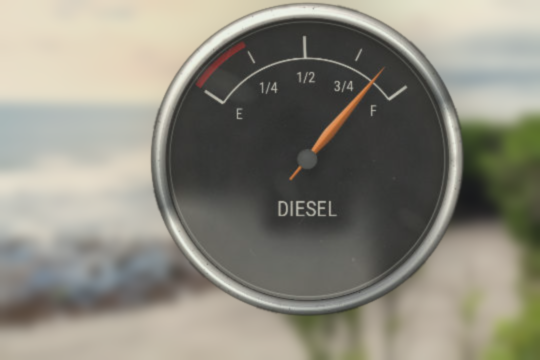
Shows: 0.875
